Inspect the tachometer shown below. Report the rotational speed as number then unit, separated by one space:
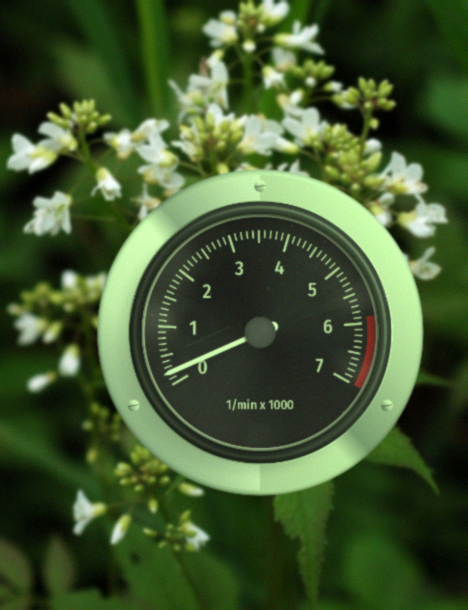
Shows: 200 rpm
